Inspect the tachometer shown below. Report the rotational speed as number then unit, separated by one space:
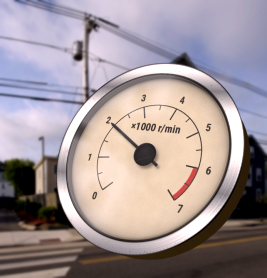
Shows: 2000 rpm
